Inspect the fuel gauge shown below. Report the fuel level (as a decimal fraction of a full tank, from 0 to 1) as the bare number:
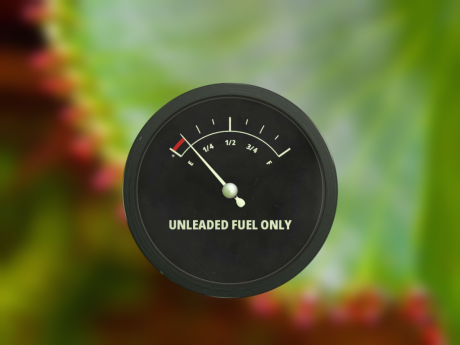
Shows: 0.125
